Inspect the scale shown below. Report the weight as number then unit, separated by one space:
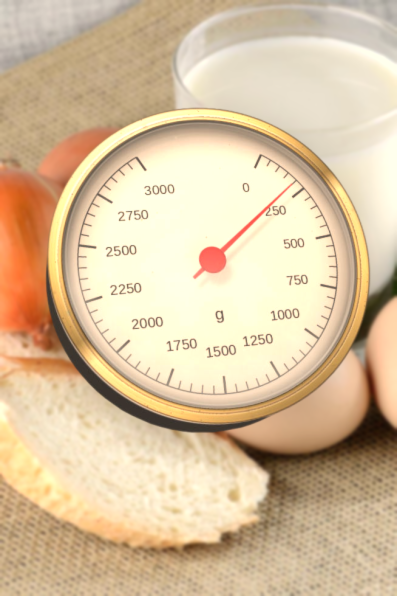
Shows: 200 g
